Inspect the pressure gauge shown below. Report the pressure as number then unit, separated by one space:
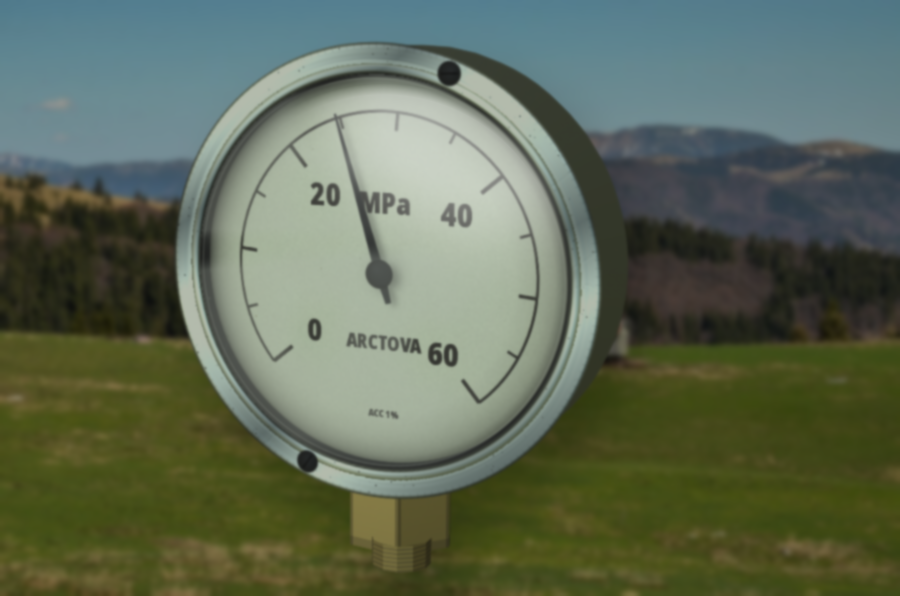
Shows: 25 MPa
